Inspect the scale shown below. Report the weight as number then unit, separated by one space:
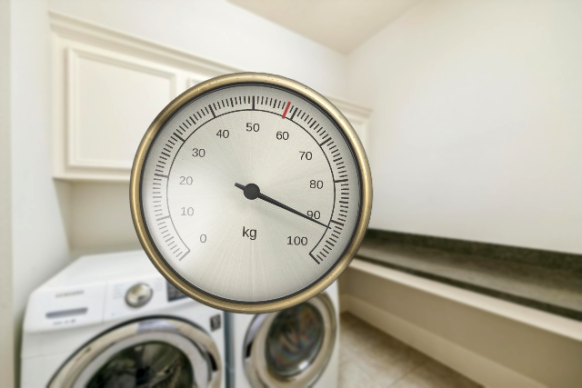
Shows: 92 kg
